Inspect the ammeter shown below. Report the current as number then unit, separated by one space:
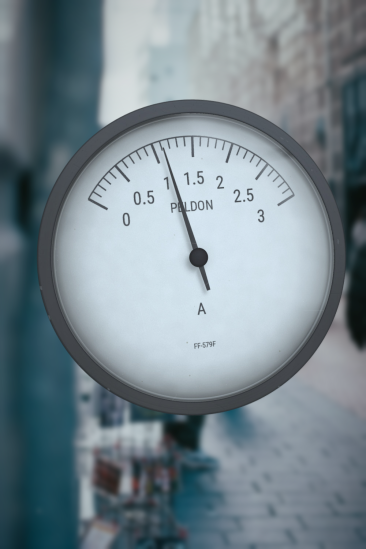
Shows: 1.1 A
